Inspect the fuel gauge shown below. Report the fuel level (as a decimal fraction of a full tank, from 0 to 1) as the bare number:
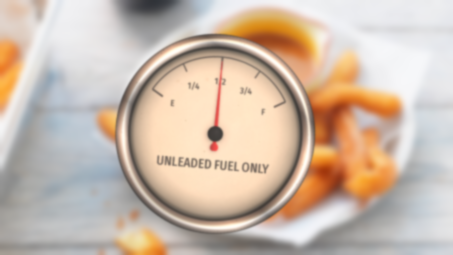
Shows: 0.5
